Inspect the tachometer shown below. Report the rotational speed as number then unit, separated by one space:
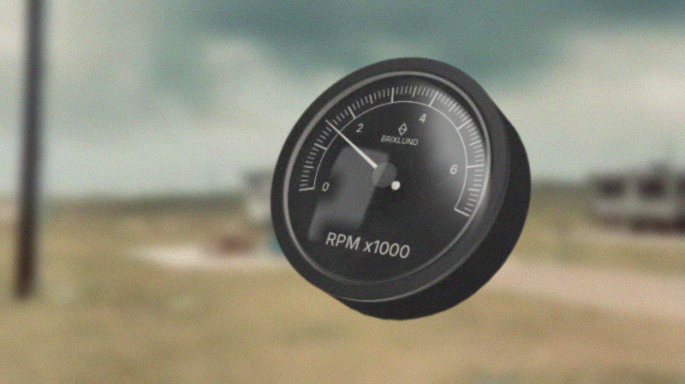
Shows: 1500 rpm
